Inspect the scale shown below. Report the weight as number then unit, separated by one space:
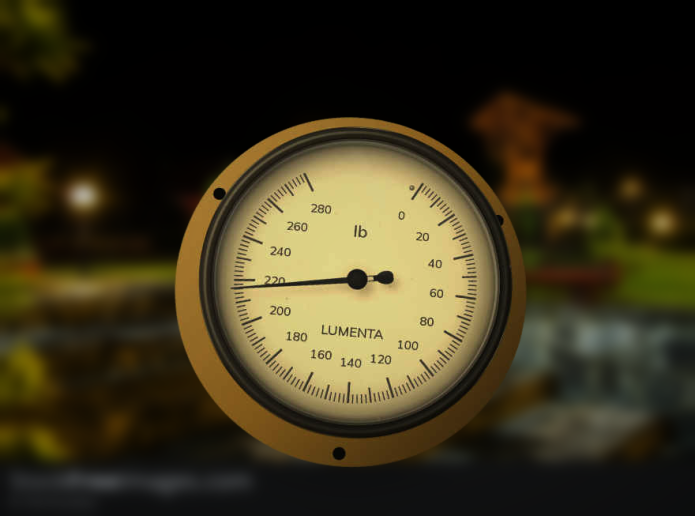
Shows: 216 lb
